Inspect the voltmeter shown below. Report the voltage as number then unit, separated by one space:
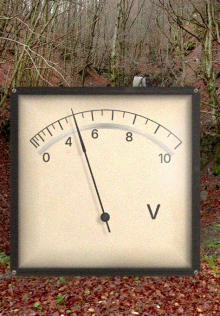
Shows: 5 V
